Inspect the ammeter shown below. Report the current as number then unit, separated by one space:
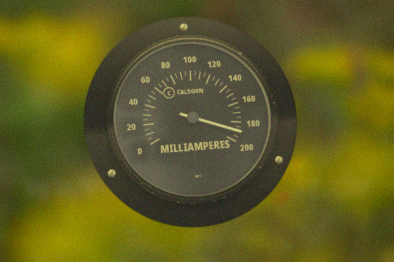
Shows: 190 mA
